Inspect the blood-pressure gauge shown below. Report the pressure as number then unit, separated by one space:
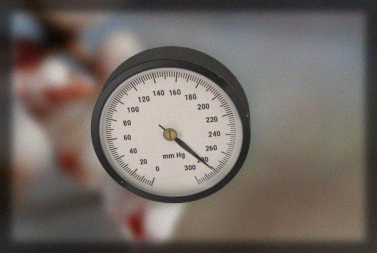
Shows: 280 mmHg
